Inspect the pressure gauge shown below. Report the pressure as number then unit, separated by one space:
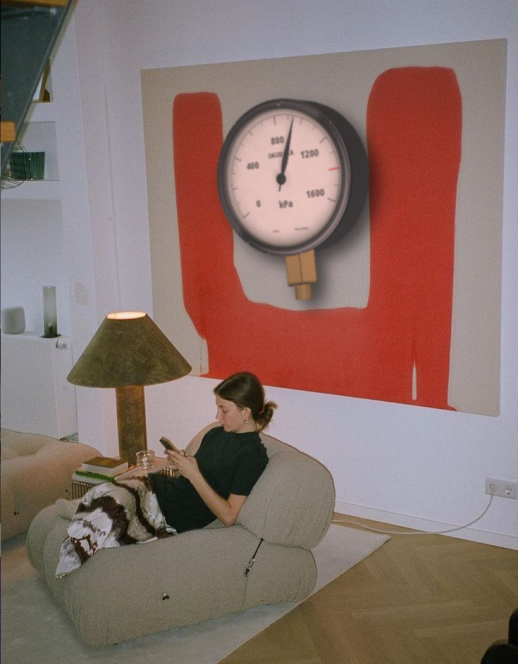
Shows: 950 kPa
